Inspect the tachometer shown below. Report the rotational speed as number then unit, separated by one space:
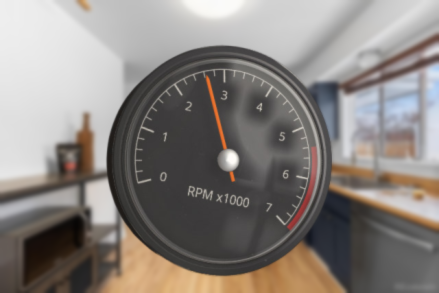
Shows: 2600 rpm
